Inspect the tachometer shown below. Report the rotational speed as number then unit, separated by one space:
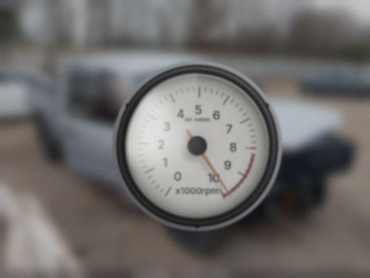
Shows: 9800 rpm
